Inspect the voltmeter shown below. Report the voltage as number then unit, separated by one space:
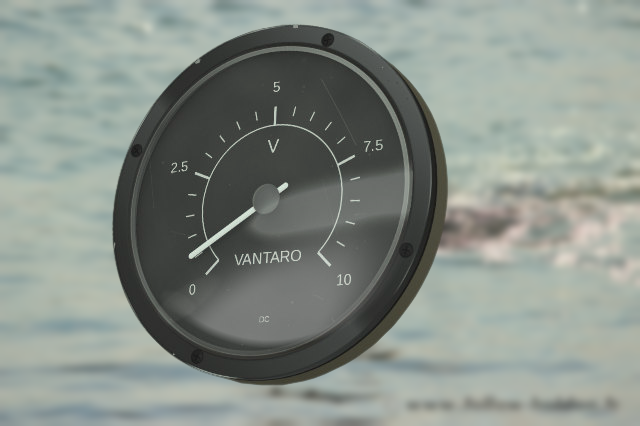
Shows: 0.5 V
